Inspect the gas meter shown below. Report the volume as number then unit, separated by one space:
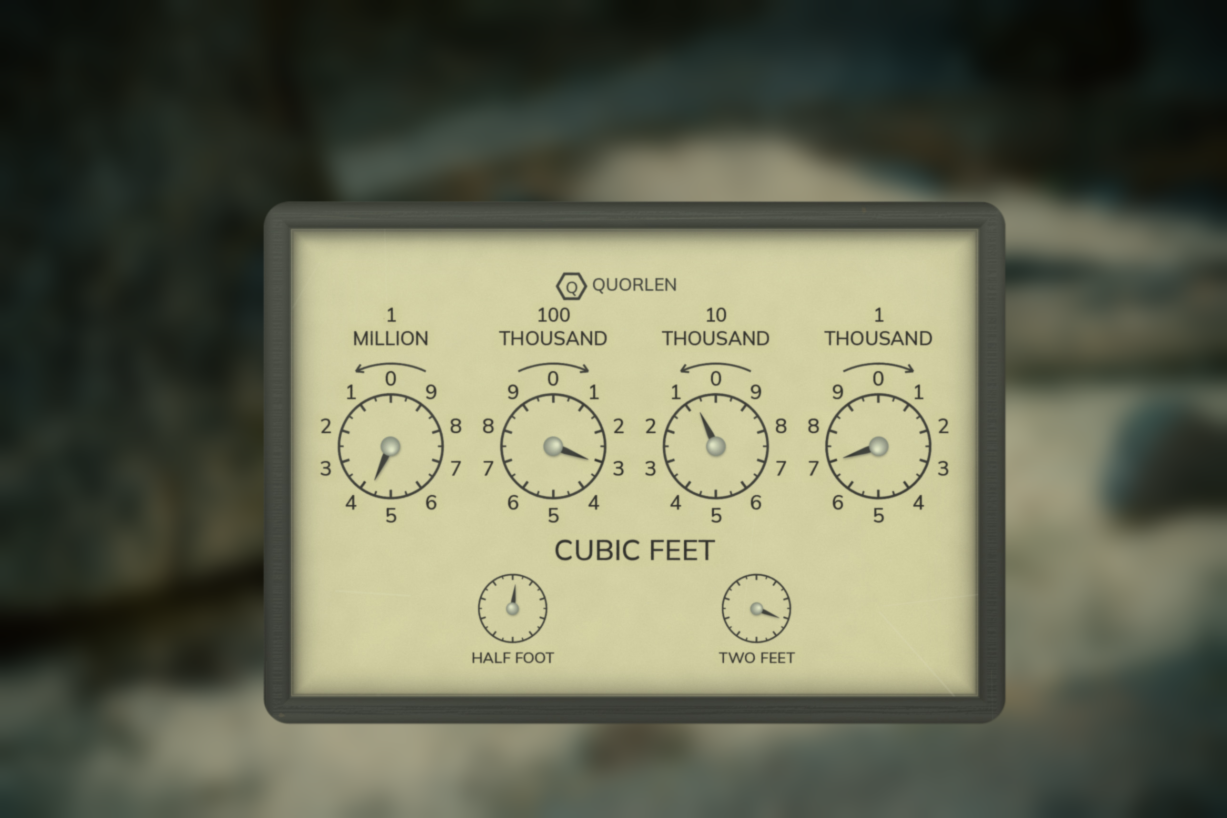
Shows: 430700 ft³
